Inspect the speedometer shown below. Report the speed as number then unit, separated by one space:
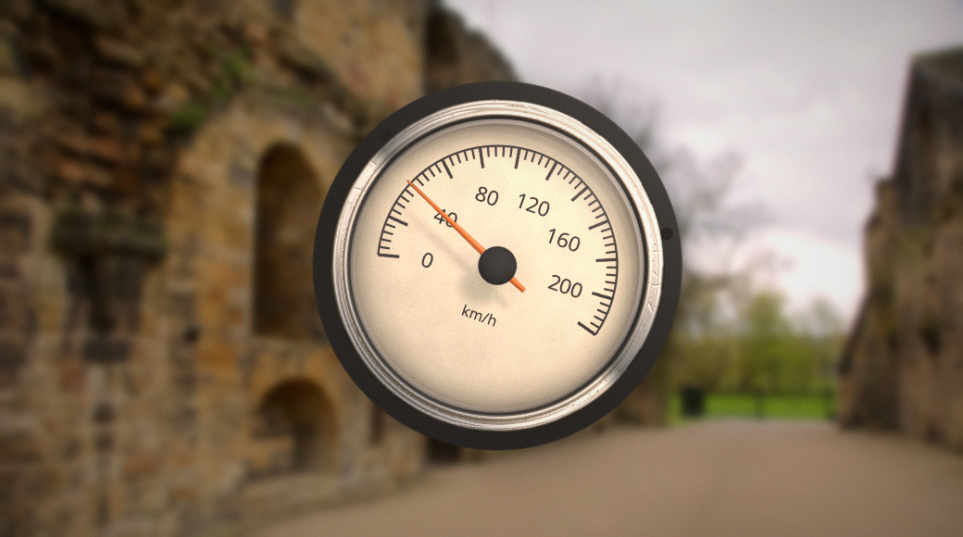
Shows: 40 km/h
